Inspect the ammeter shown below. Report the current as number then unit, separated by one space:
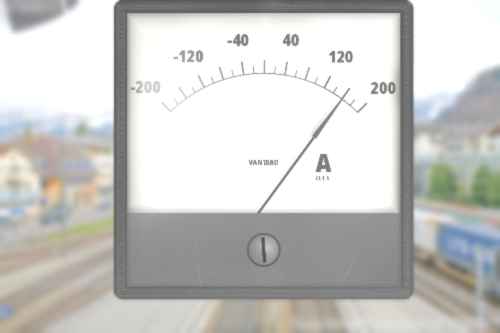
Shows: 160 A
